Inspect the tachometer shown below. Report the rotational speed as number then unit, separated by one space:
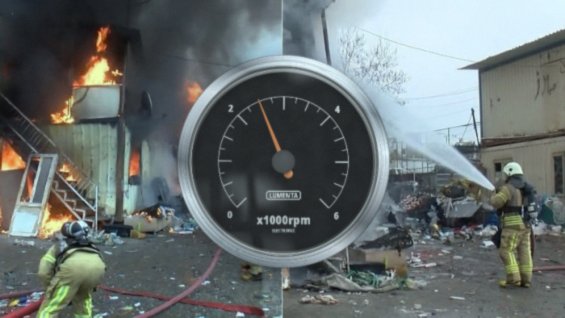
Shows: 2500 rpm
